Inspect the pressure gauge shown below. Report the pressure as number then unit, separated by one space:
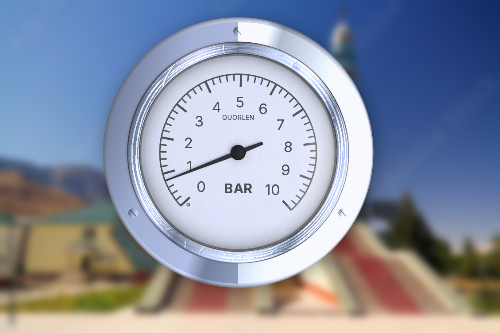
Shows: 0.8 bar
